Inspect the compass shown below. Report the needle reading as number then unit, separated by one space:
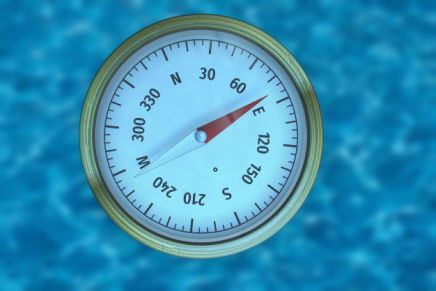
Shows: 82.5 °
